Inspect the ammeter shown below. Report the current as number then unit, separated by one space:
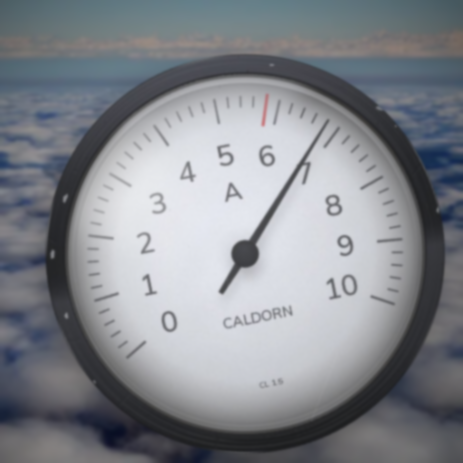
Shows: 6.8 A
